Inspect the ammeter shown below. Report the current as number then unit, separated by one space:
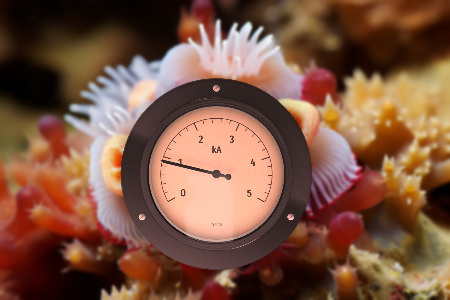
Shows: 0.9 kA
